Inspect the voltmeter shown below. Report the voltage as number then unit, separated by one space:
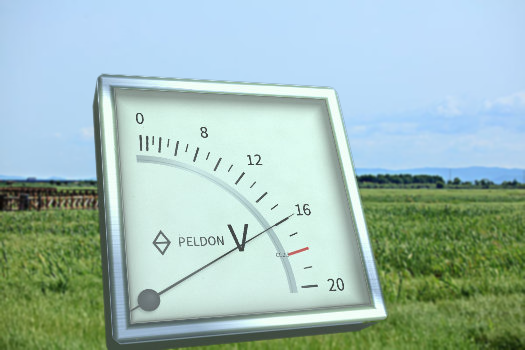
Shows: 16 V
